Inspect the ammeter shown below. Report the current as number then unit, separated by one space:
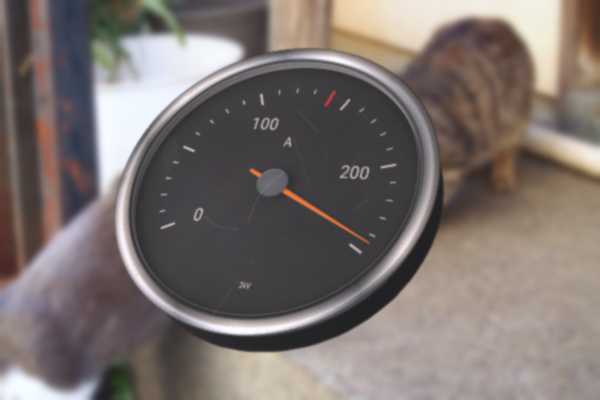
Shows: 245 A
